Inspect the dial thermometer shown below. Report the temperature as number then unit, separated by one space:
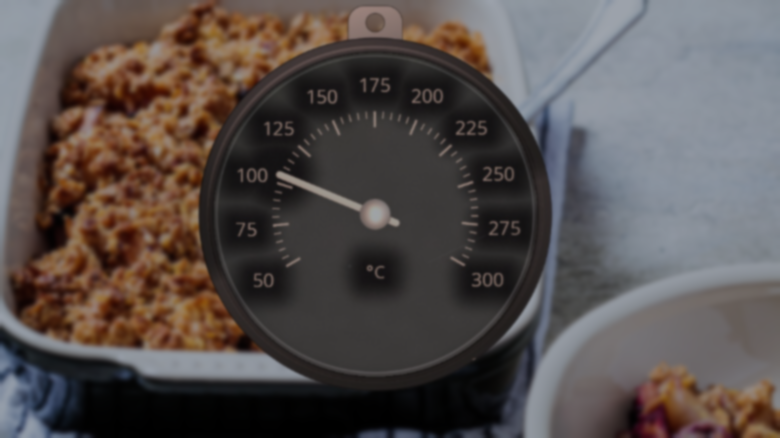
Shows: 105 °C
